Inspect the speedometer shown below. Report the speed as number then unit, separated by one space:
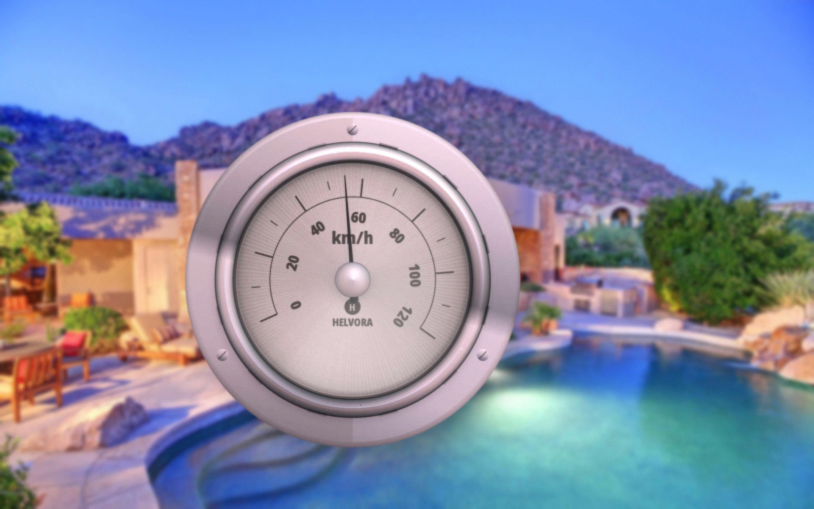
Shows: 55 km/h
